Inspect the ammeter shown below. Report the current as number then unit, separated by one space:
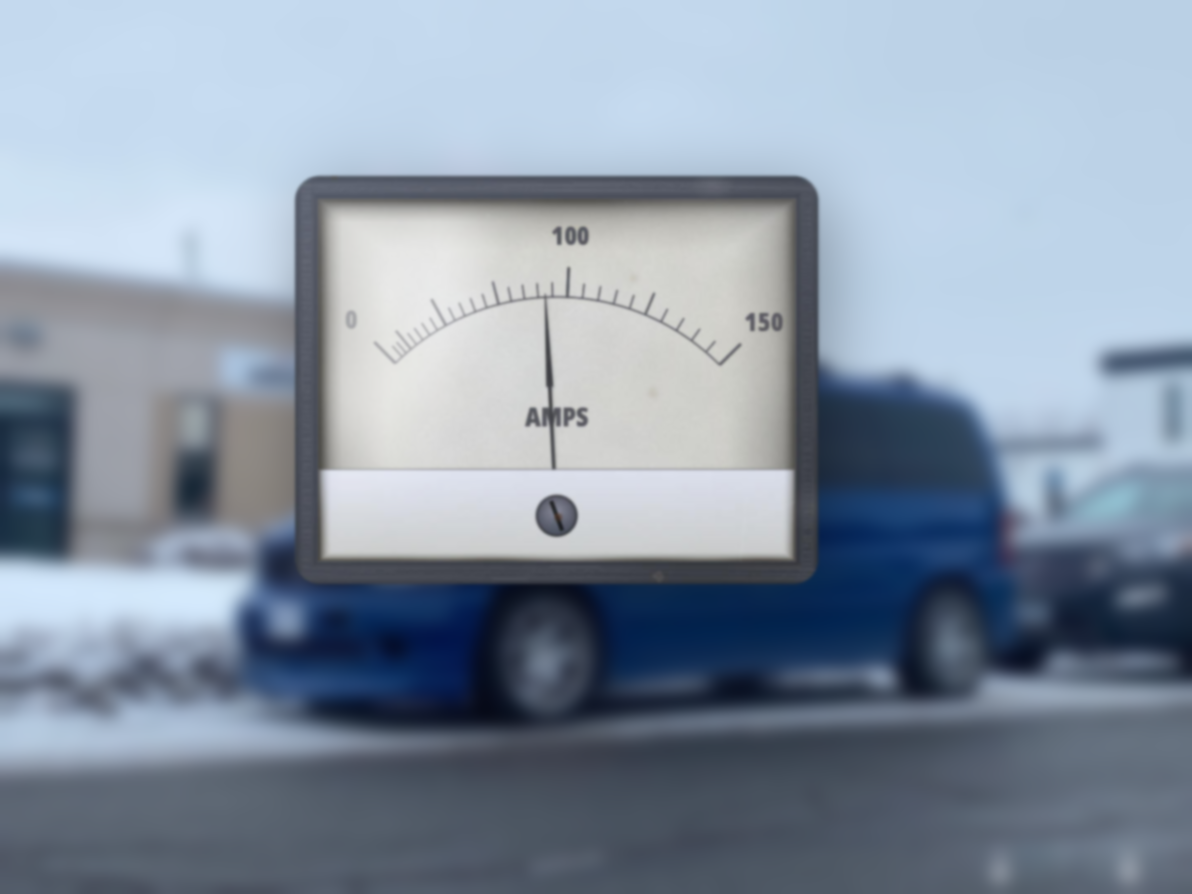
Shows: 92.5 A
